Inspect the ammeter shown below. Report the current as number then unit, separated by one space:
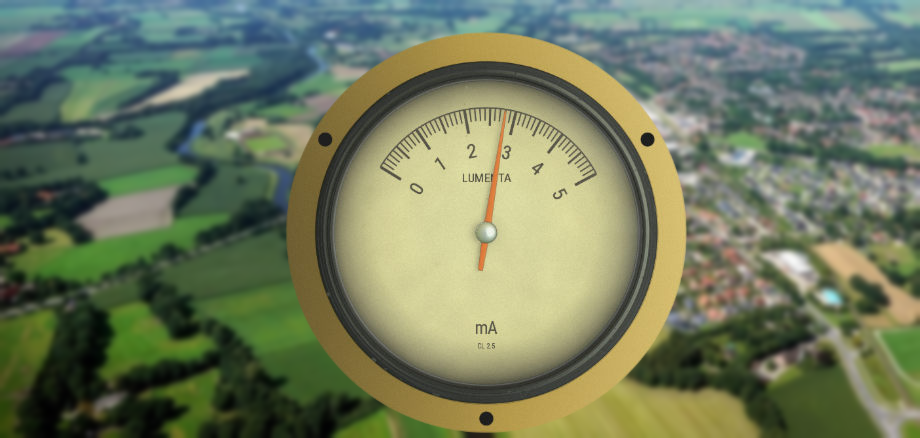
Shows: 2.8 mA
